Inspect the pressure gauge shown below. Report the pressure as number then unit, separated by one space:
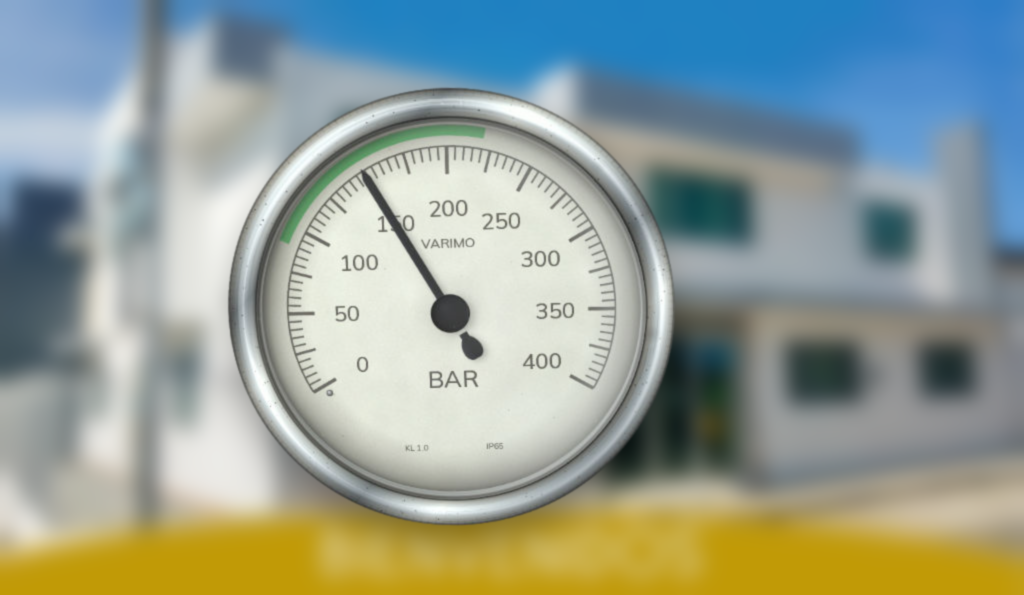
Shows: 150 bar
